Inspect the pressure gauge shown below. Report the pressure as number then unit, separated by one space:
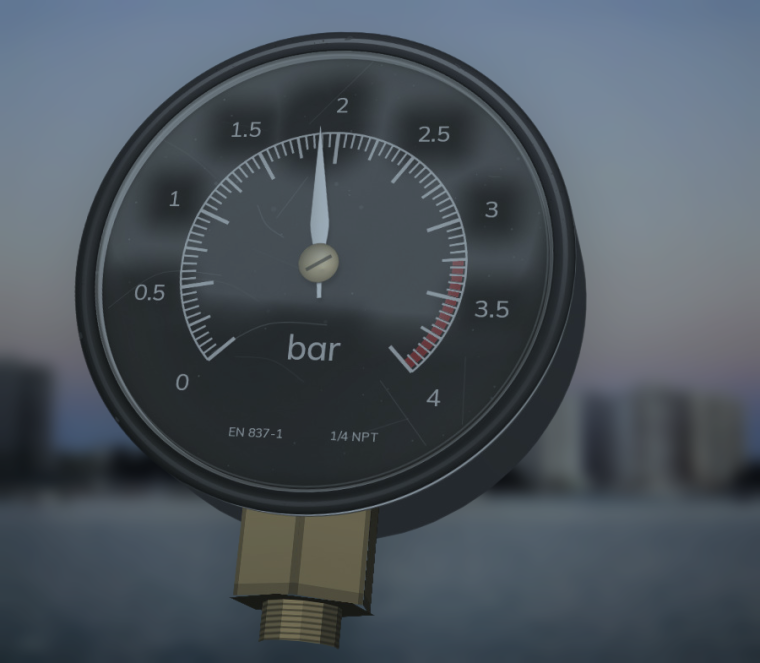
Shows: 1.9 bar
